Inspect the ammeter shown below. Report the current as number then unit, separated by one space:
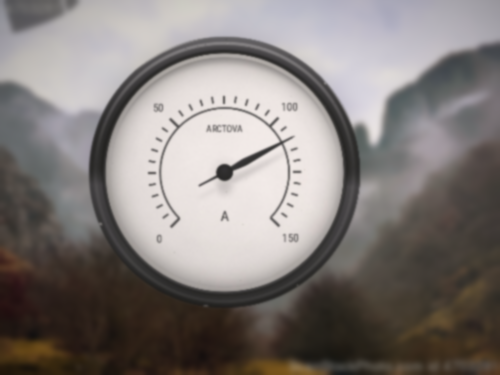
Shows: 110 A
